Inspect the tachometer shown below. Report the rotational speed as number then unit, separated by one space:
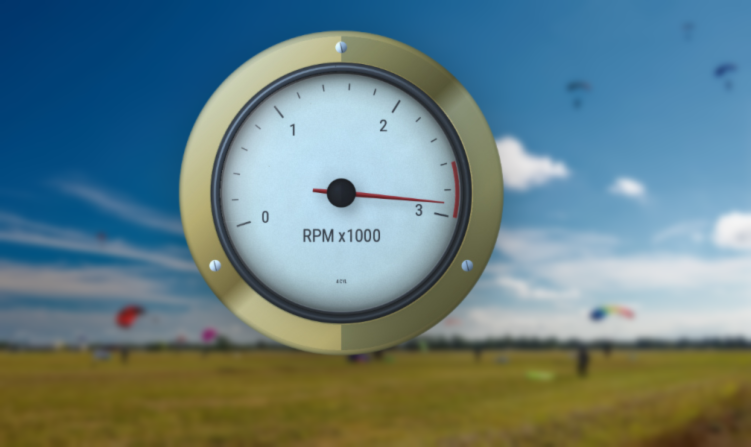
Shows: 2900 rpm
